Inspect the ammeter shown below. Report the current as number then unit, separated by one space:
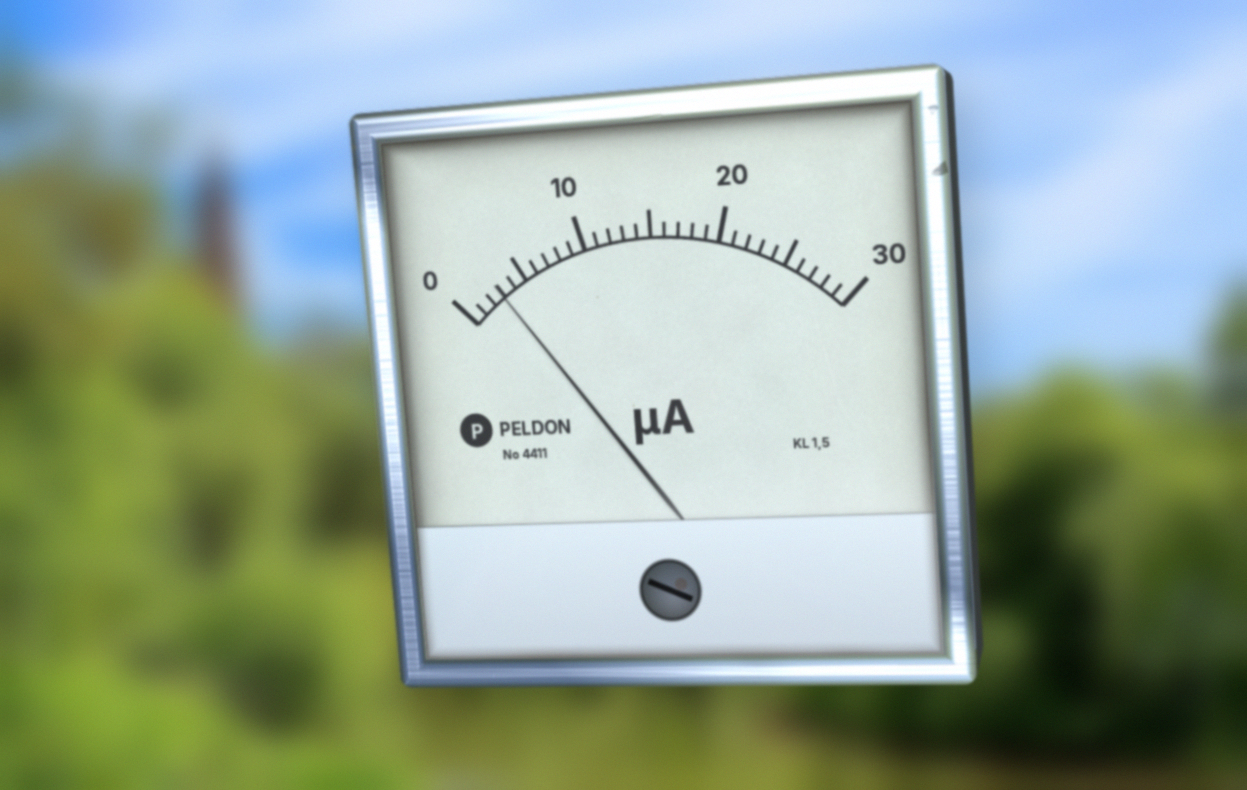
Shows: 3 µA
